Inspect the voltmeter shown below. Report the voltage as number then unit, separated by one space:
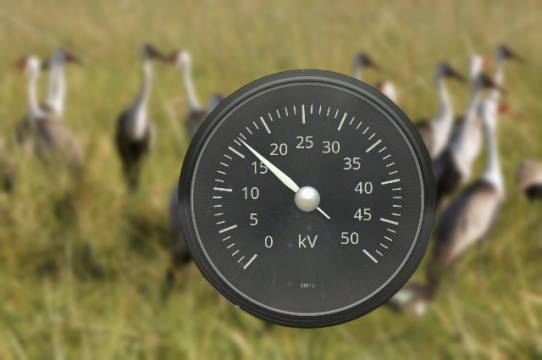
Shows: 16.5 kV
